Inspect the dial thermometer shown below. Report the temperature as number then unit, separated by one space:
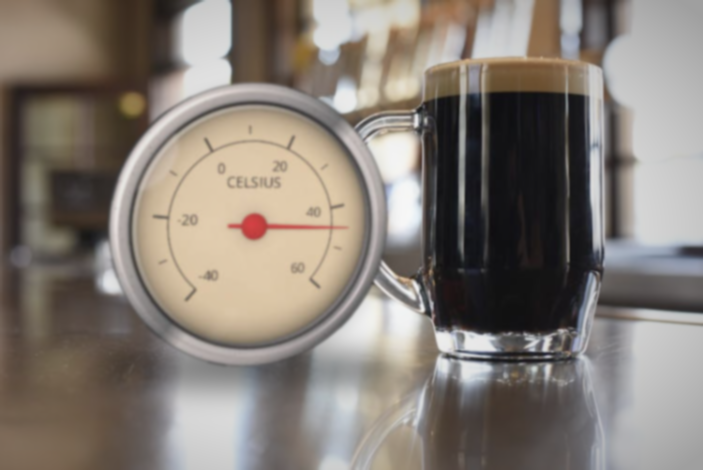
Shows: 45 °C
